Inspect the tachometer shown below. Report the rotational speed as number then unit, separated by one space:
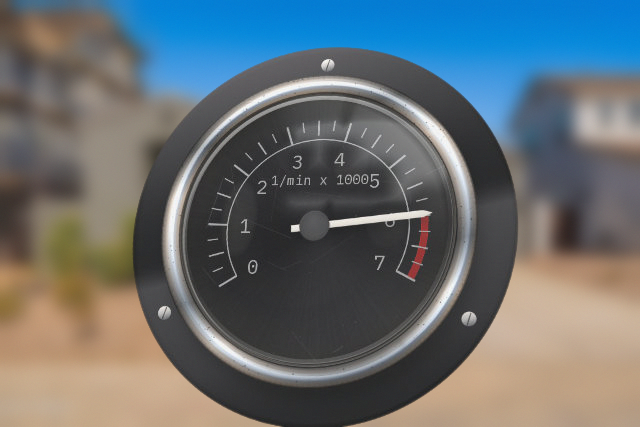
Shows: 6000 rpm
